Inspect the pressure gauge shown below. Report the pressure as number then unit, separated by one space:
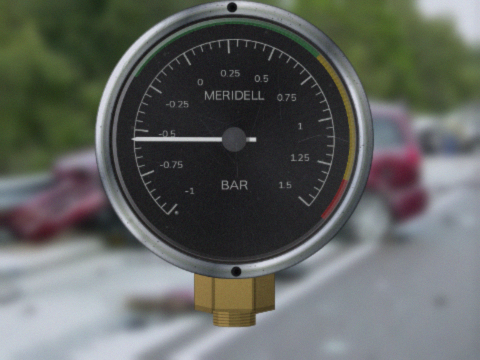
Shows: -0.55 bar
